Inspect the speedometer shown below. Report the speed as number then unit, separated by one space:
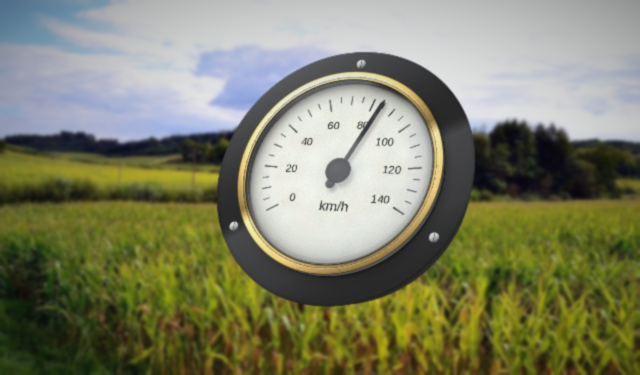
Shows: 85 km/h
